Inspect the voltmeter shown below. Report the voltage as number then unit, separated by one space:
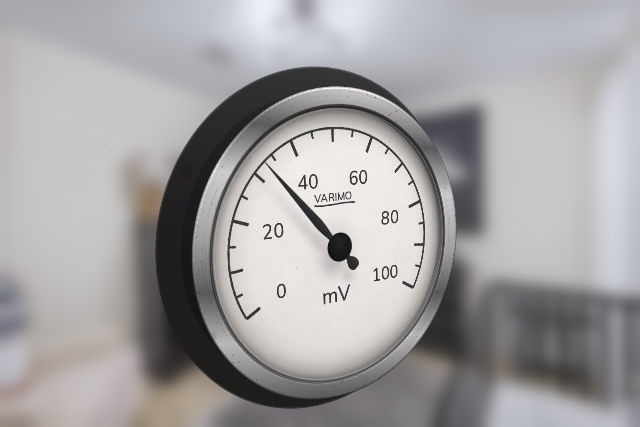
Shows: 32.5 mV
